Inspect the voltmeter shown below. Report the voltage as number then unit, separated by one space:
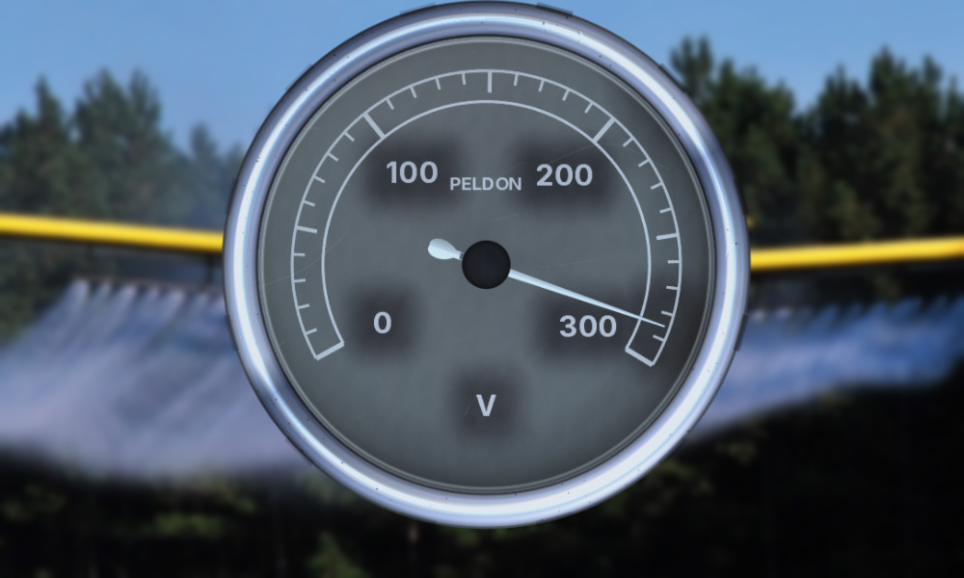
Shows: 285 V
